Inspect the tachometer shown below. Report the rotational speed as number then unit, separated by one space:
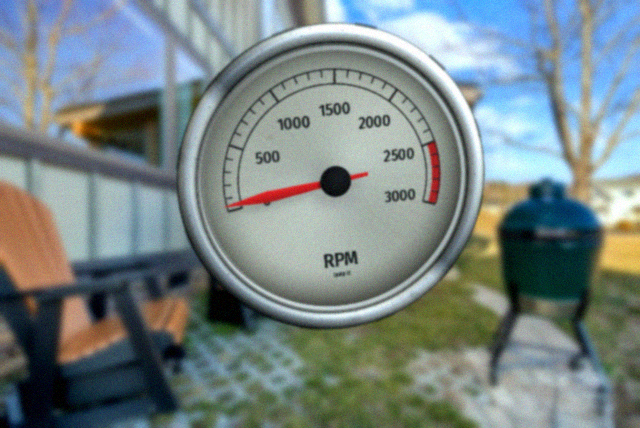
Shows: 50 rpm
